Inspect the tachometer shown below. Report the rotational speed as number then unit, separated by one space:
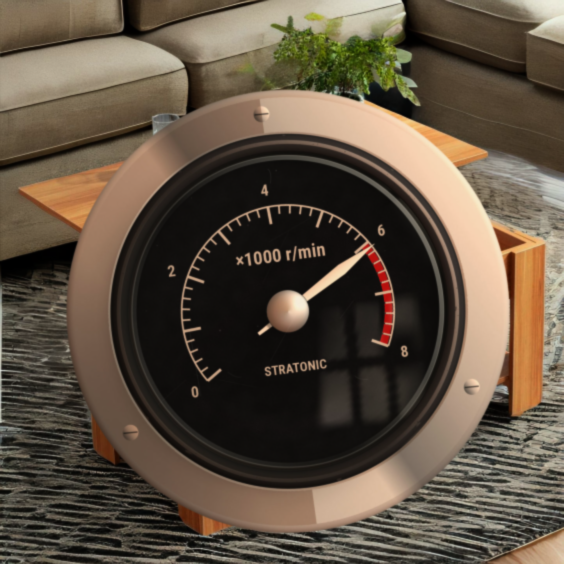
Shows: 6100 rpm
